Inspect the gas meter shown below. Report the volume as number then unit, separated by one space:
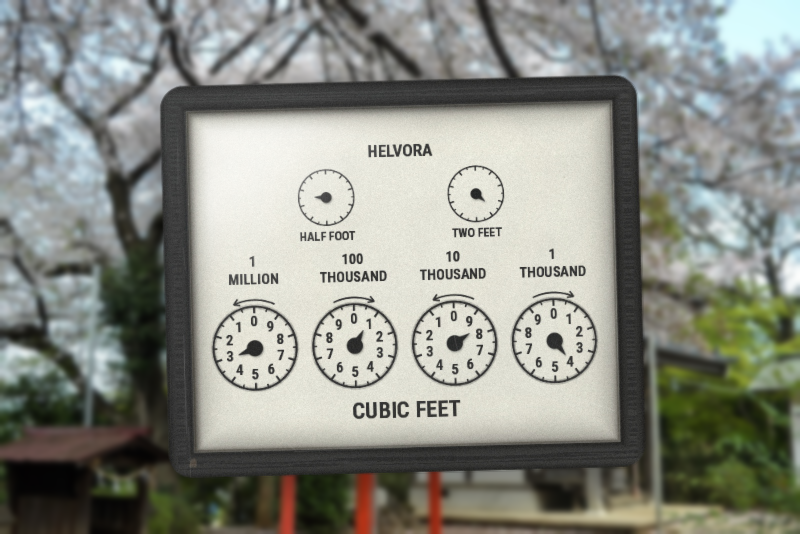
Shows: 308400 ft³
